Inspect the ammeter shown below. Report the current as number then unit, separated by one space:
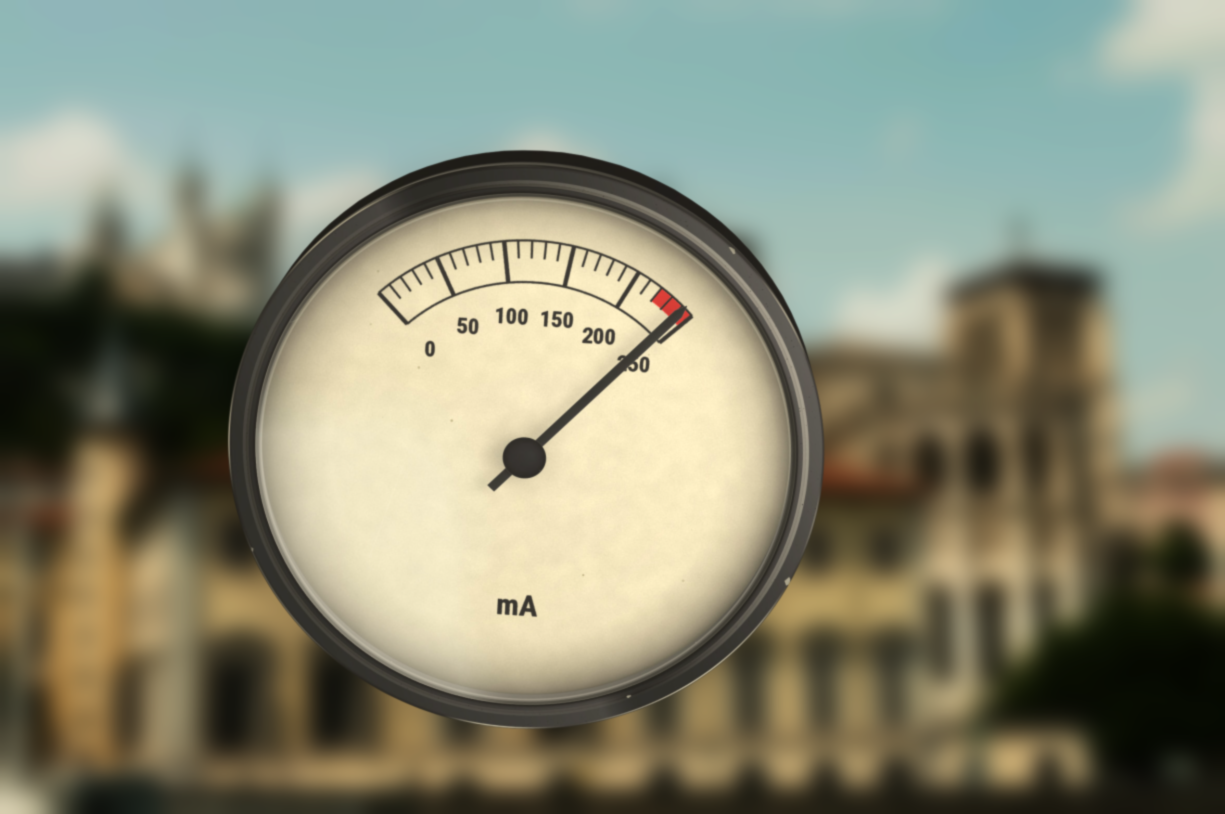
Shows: 240 mA
